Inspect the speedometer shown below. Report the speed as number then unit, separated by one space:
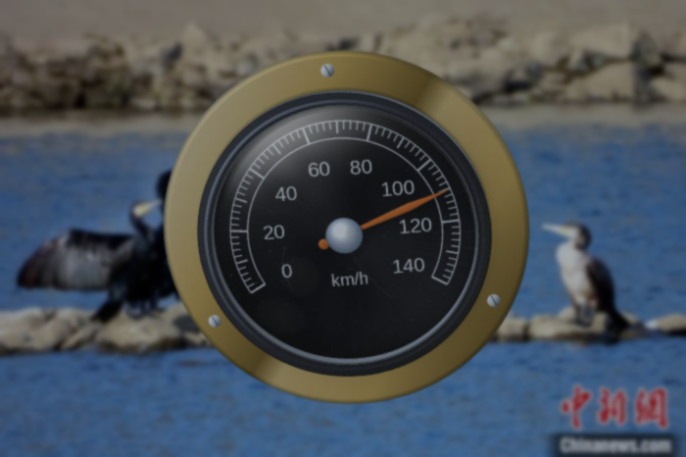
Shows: 110 km/h
